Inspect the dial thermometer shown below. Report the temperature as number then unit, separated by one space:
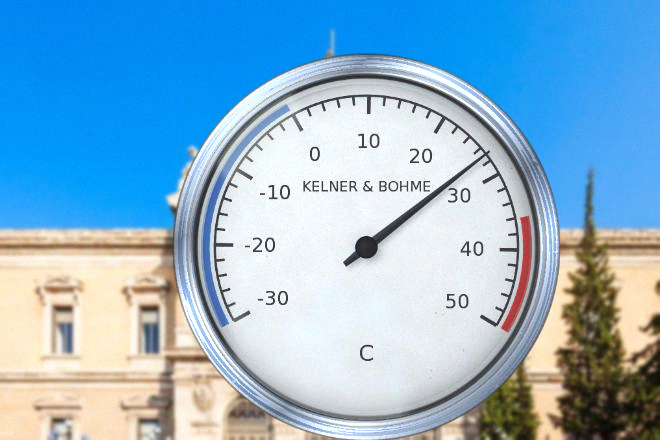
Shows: 27 °C
